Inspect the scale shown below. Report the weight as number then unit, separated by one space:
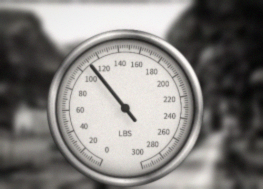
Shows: 110 lb
